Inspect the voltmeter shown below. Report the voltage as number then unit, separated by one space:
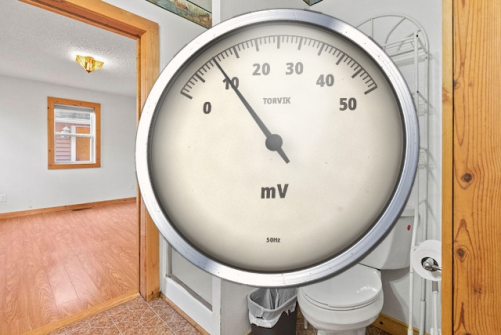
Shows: 10 mV
